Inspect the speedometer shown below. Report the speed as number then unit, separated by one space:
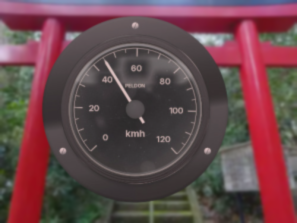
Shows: 45 km/h
